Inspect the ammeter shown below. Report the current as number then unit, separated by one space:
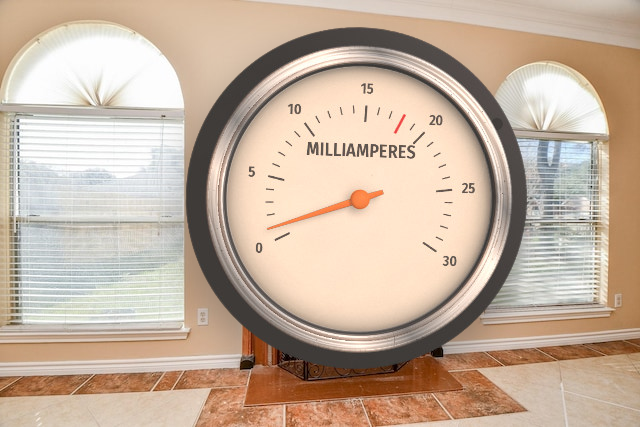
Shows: 1 mA
